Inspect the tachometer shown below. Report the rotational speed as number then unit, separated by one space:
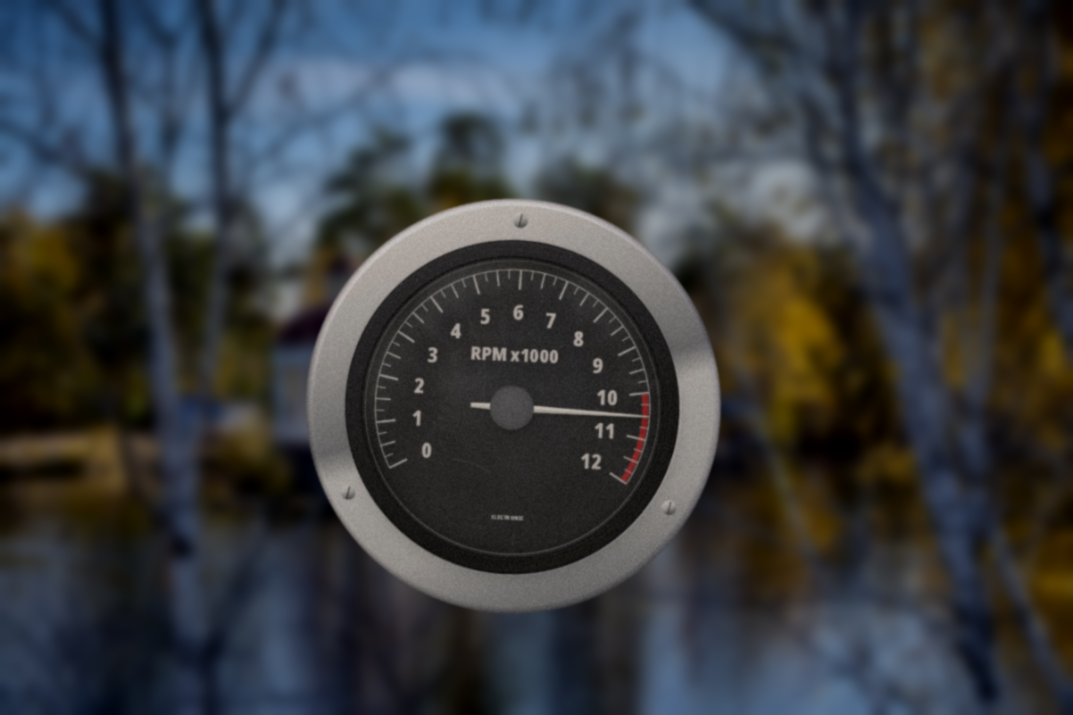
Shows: 10500 rpm
